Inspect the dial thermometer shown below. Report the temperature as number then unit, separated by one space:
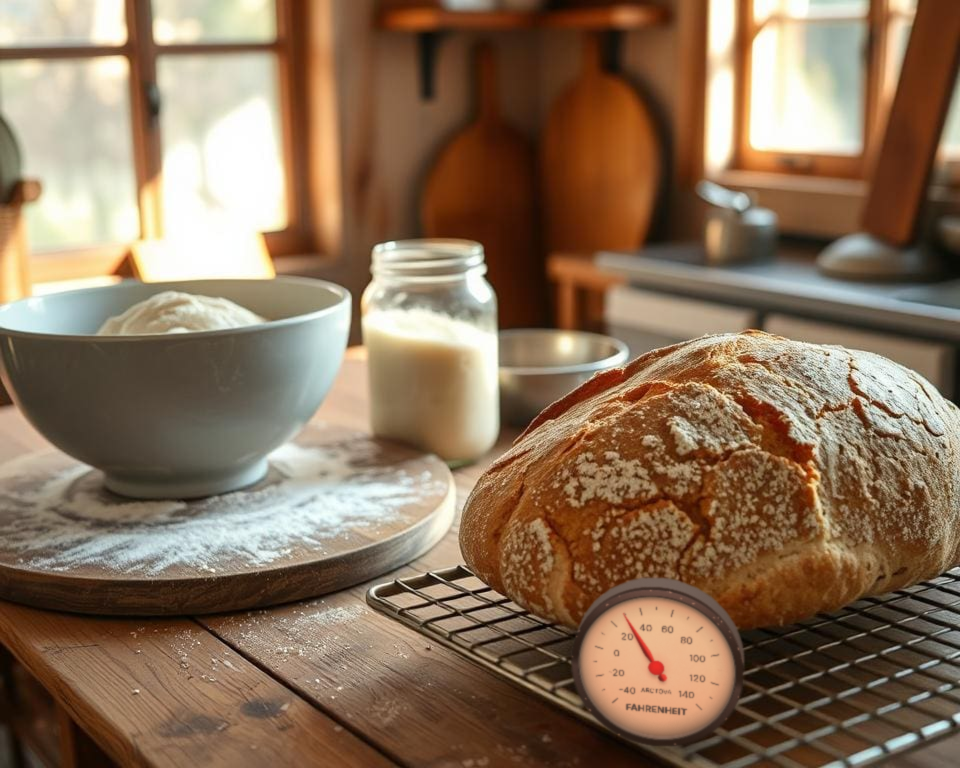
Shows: 30 °F
